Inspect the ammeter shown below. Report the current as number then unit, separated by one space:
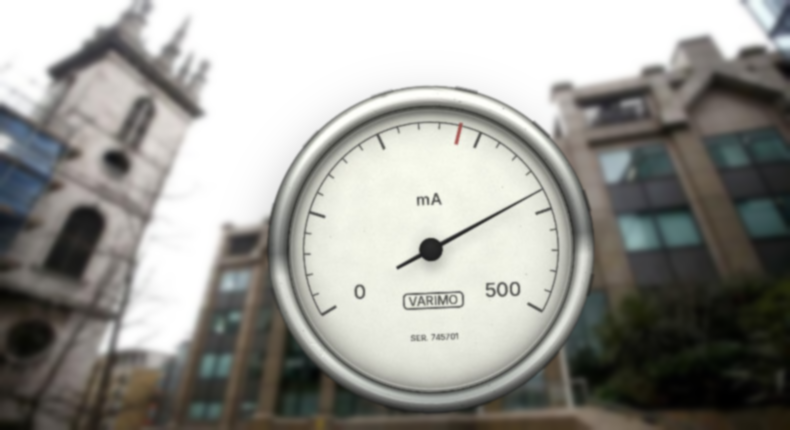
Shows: 380 mA
